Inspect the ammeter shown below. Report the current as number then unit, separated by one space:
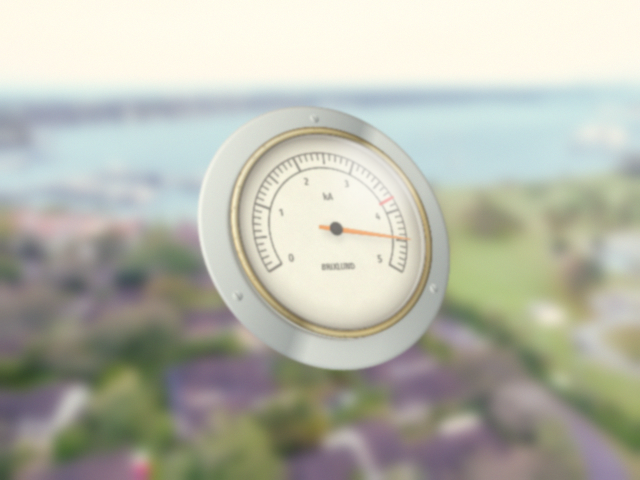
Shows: 4.5 kA
